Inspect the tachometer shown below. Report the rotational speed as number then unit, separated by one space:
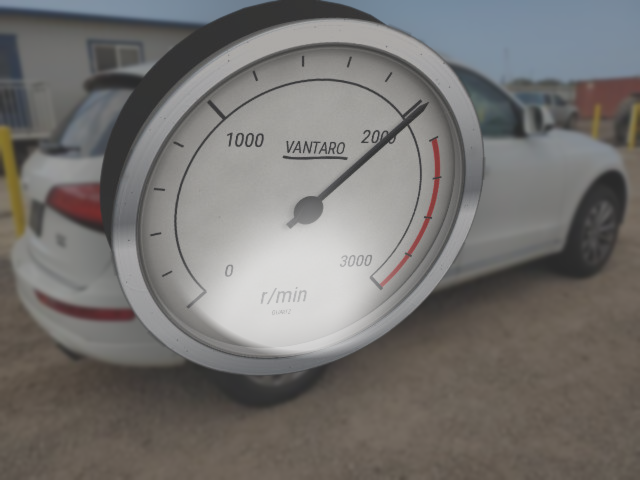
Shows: 2000 rpm
